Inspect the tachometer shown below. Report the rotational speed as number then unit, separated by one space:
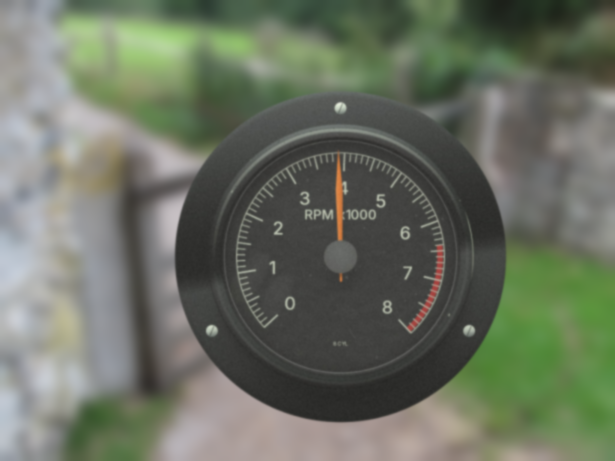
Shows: 3900 rpm
